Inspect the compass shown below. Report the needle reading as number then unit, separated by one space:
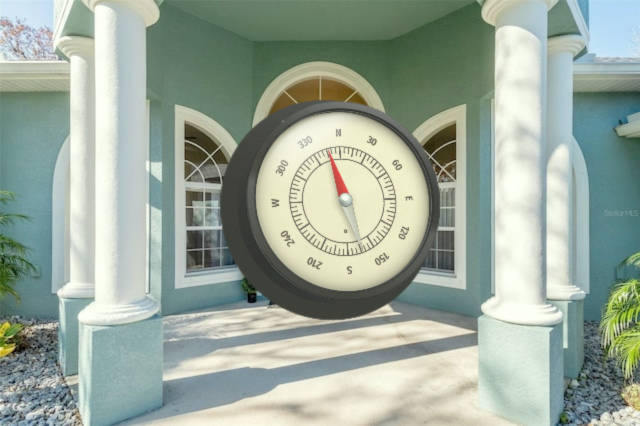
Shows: 345 °
